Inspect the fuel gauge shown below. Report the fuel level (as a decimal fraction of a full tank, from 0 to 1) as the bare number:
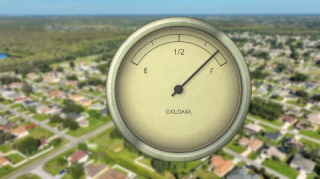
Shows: 0.875
